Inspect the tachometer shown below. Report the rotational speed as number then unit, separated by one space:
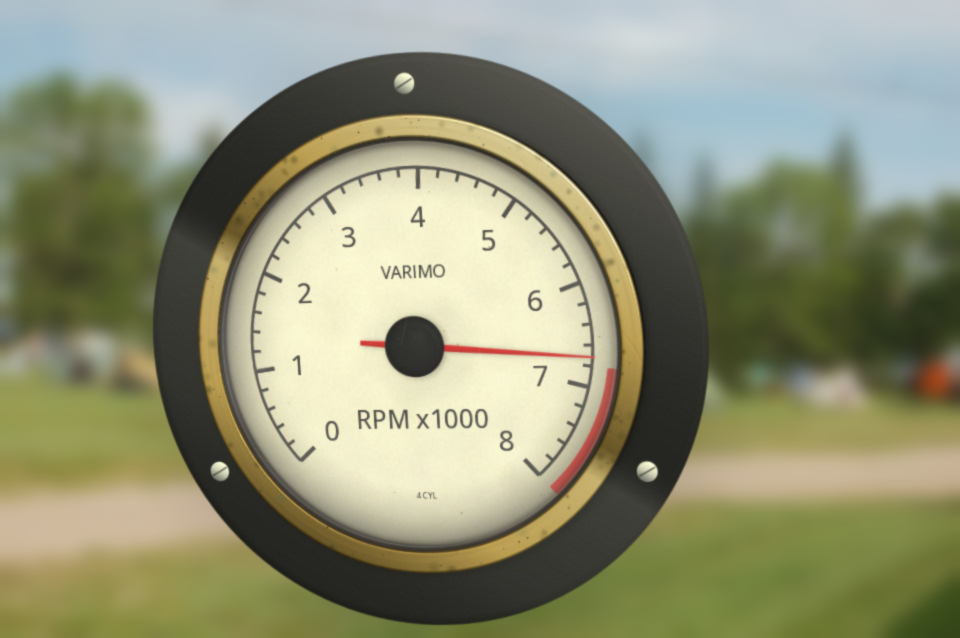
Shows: 6700 rpm
